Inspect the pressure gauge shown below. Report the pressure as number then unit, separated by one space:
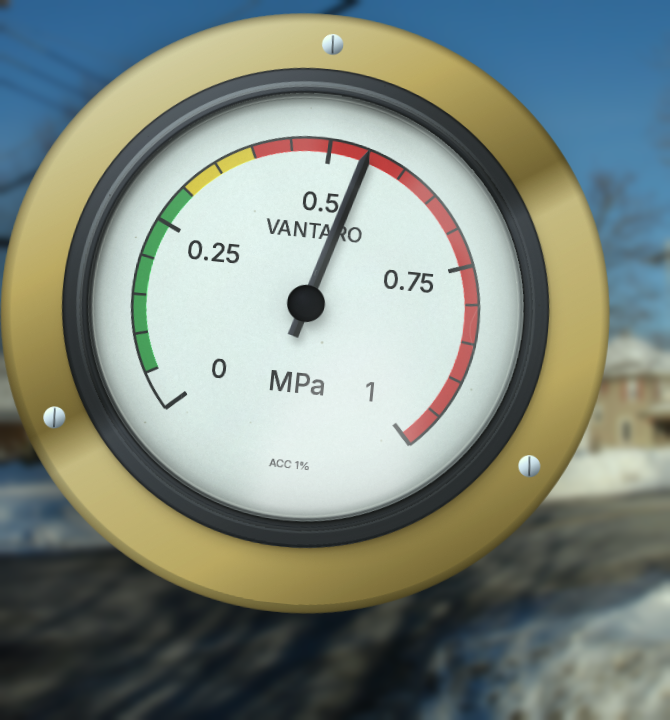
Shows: 0.55 MPa
